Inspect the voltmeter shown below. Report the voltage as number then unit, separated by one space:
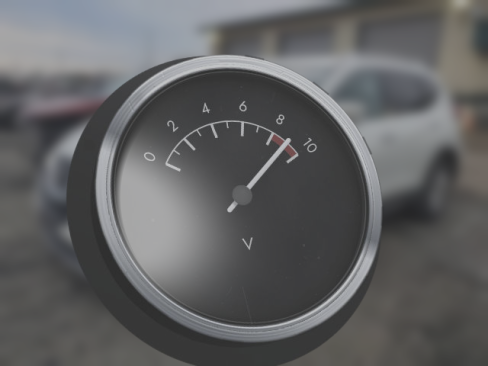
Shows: 9 V
